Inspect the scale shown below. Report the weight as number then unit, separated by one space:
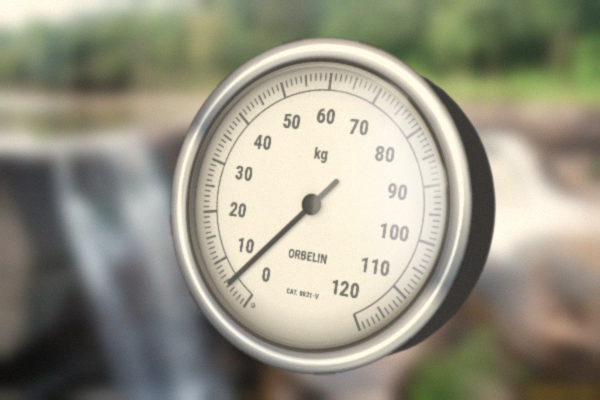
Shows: 5 kg
